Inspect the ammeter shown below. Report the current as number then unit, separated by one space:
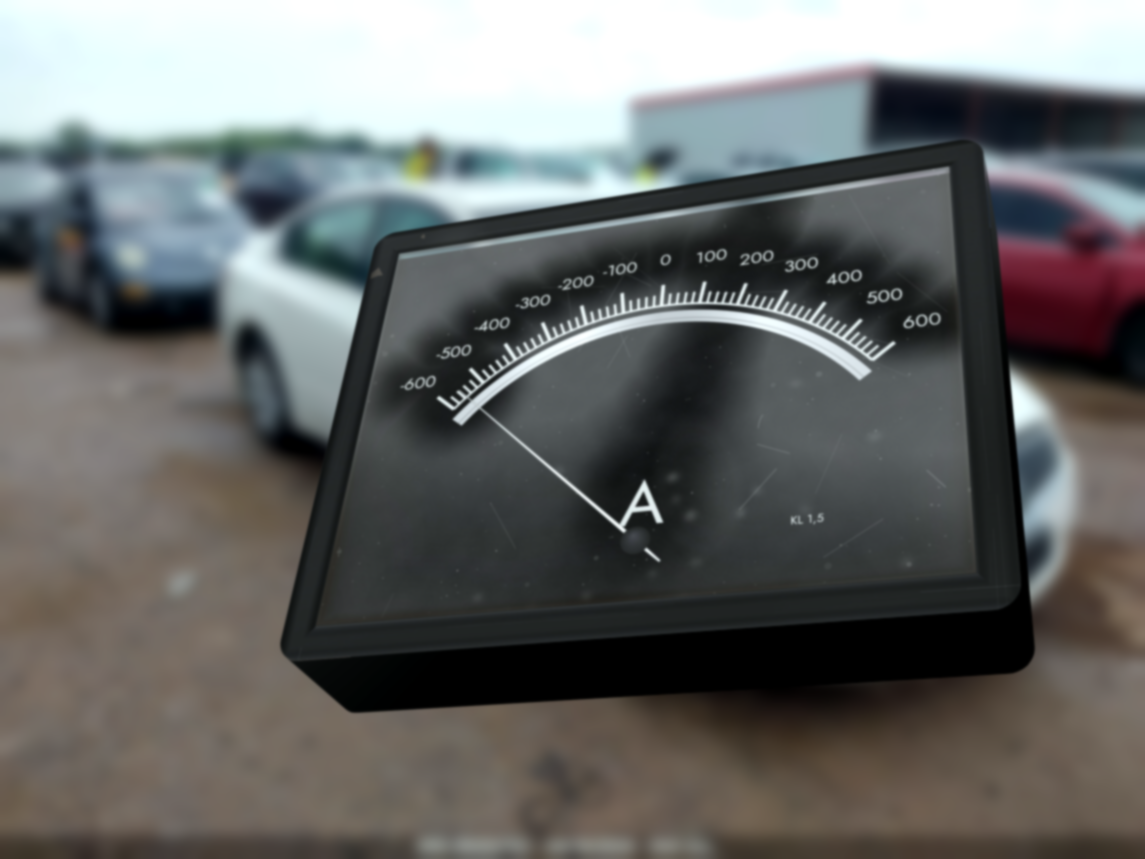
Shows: -560 A
